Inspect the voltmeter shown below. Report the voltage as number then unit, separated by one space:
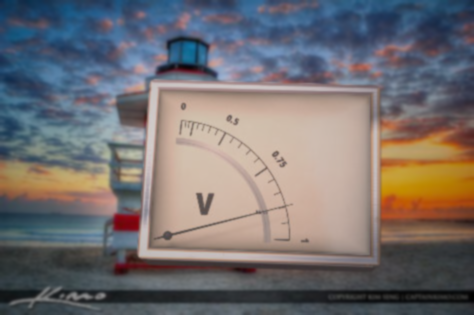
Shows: 0.9 V
